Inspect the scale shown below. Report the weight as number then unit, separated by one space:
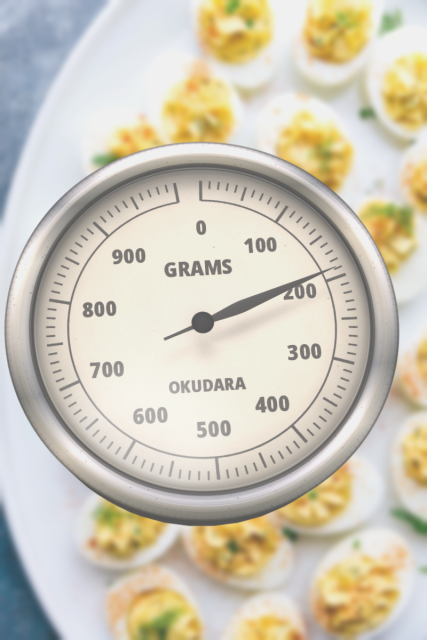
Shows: 190 g
